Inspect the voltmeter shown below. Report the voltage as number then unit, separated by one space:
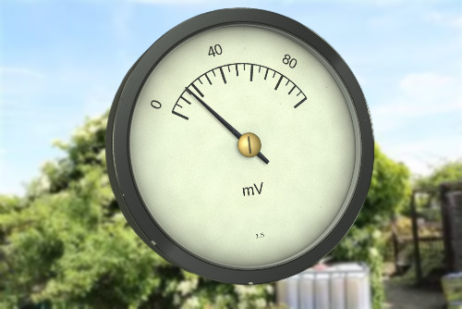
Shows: 15 mV
